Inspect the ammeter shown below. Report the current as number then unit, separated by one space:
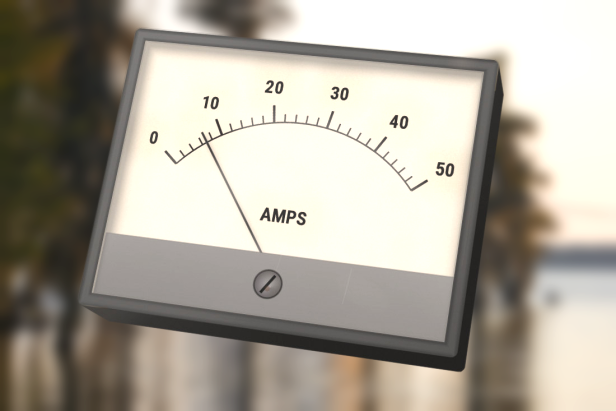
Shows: 7 A
